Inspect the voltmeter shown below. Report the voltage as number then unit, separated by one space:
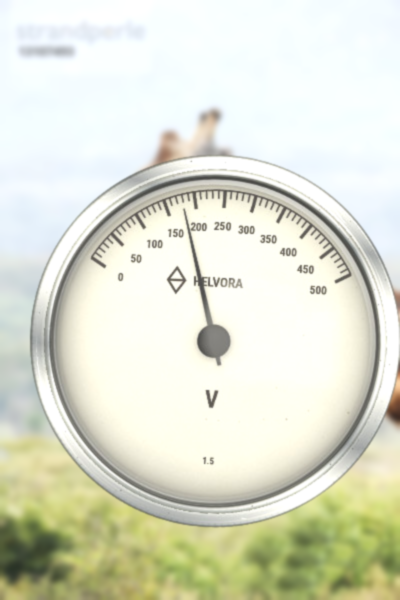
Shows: 180 V
